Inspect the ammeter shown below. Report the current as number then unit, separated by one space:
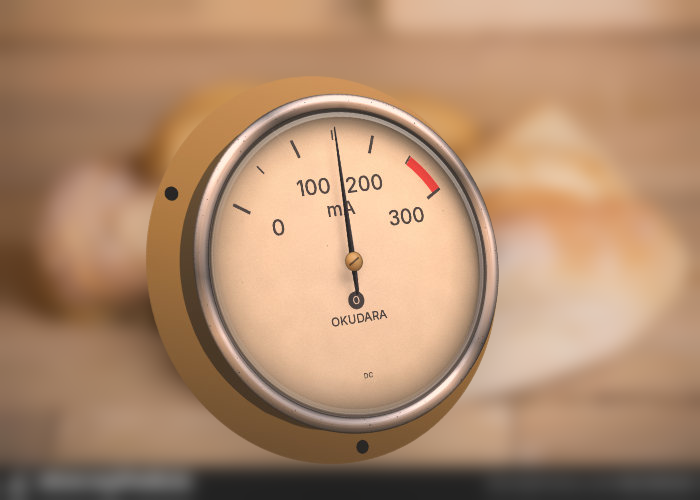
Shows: 150 mA
